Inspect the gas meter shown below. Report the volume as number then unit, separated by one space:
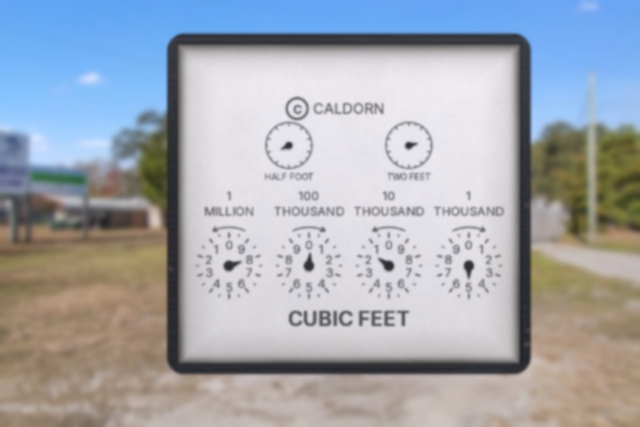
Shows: 801500 ft³
